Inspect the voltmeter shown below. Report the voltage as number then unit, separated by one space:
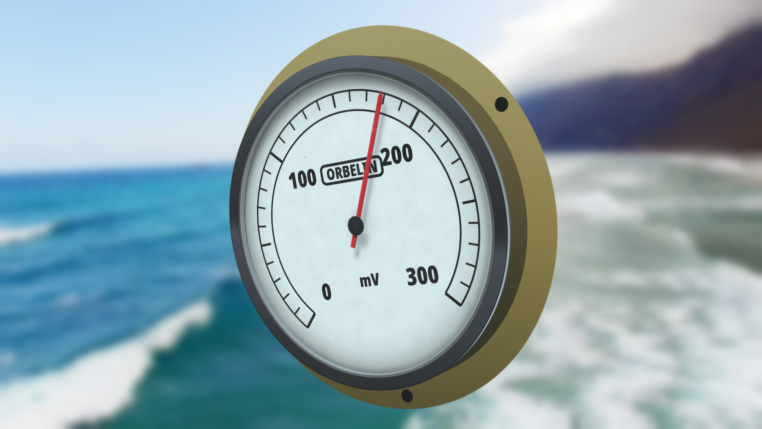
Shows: 180 mV
